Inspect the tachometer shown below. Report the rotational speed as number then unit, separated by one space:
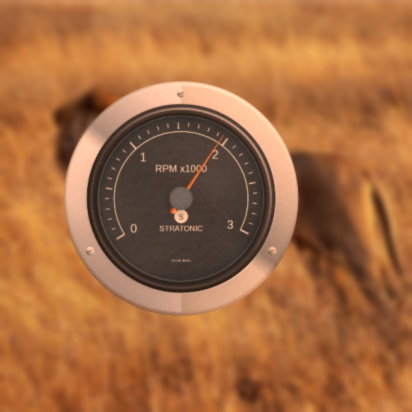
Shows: 1950 rpm
